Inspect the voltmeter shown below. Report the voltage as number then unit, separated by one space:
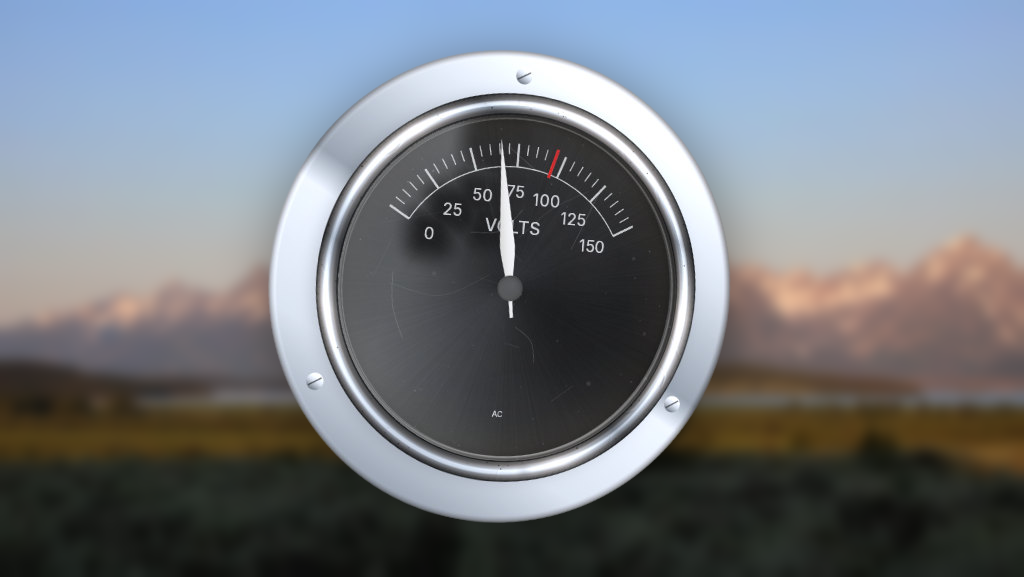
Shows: 65 V
